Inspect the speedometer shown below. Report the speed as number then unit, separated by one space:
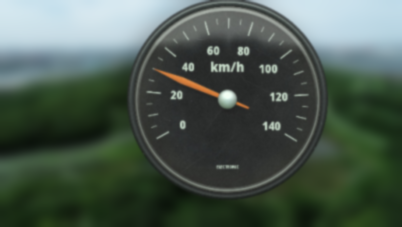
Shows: 30 km/h
